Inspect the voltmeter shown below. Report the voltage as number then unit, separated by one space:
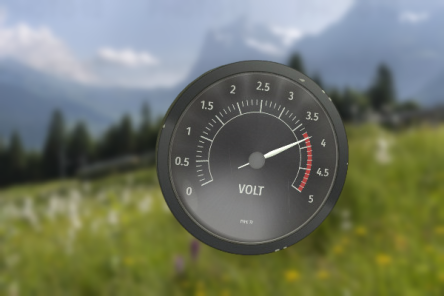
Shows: 3.8 V
